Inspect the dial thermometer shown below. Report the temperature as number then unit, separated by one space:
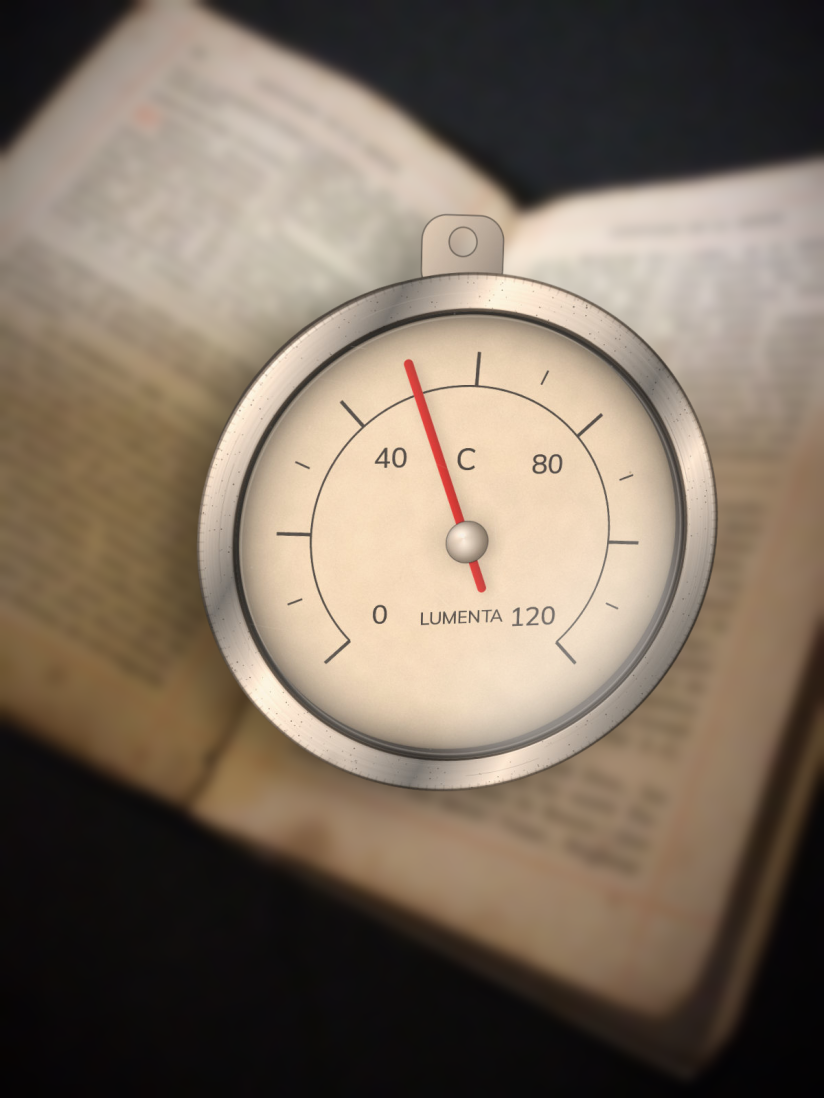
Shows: 50 °C
